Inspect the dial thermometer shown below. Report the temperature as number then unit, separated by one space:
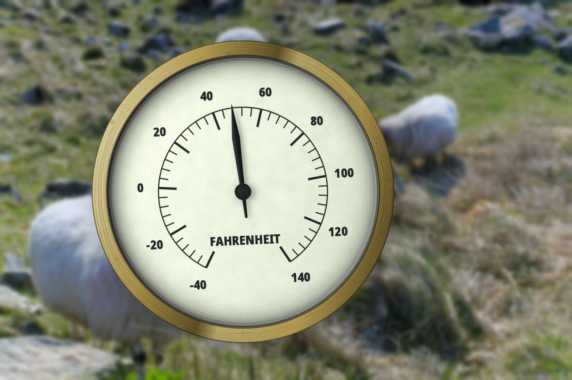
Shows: 48 °F
